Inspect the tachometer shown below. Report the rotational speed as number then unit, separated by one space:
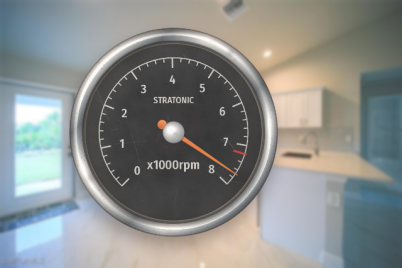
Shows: 7700 rpm
